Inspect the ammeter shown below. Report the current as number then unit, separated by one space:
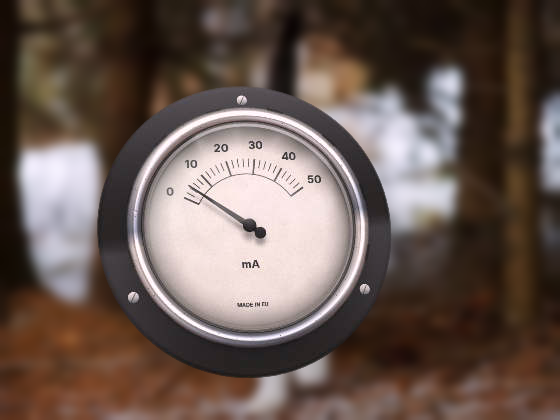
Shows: 4 mA
